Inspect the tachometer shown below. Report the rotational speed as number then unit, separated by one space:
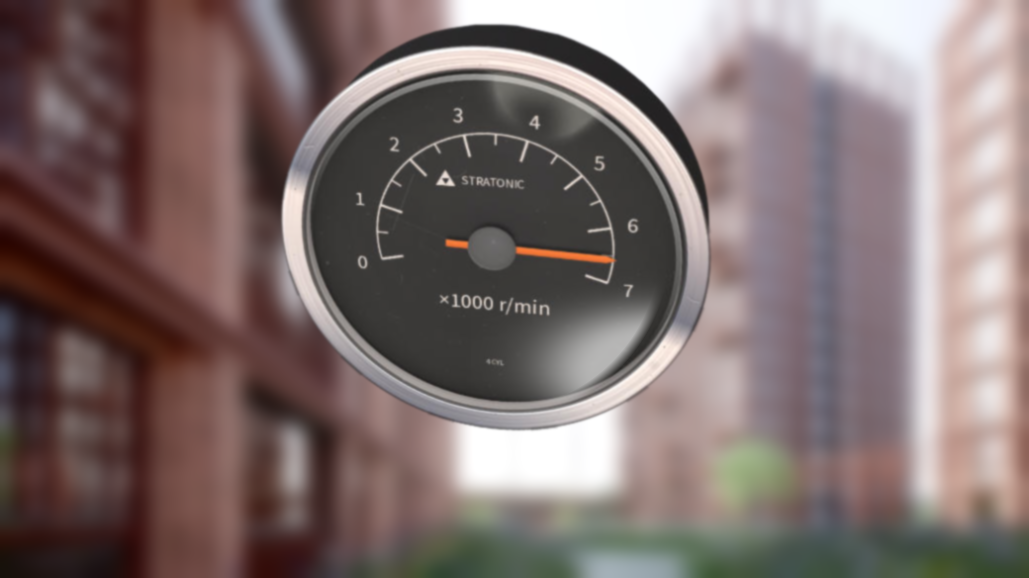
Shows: 6500 rpm
